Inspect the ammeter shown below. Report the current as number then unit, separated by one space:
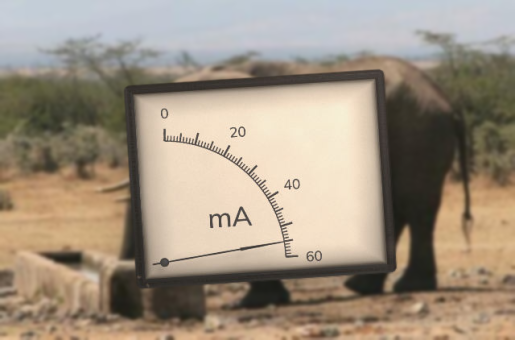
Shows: 55 mA
